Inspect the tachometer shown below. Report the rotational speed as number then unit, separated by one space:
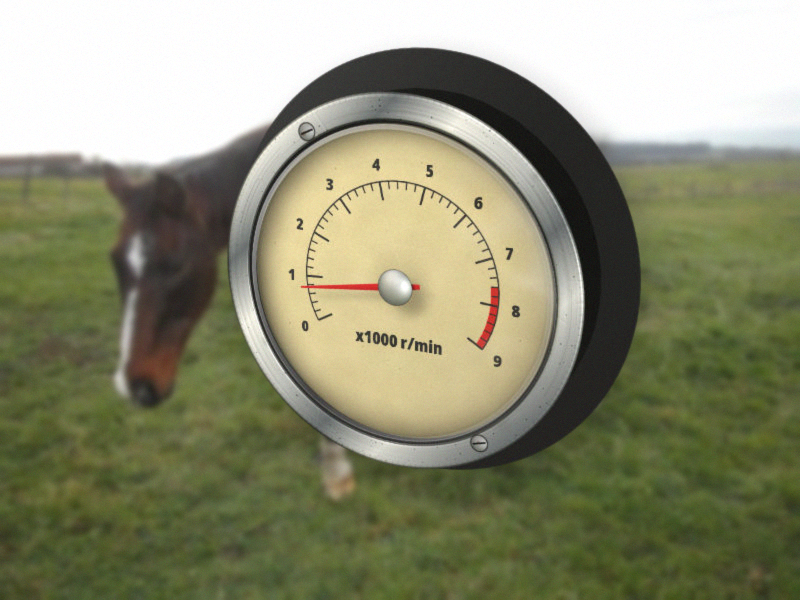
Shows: 800 rpm
